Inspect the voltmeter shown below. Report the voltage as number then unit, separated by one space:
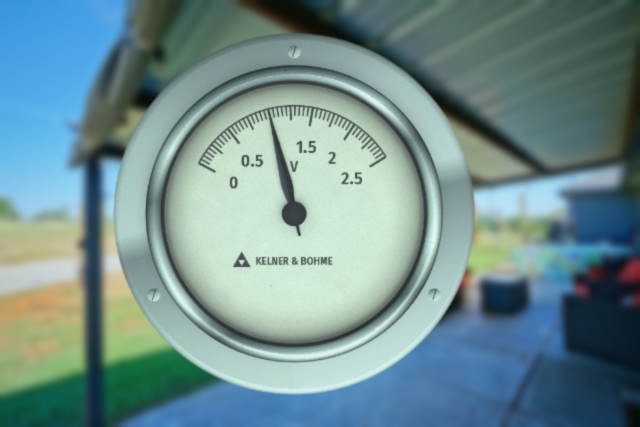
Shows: 1 V
